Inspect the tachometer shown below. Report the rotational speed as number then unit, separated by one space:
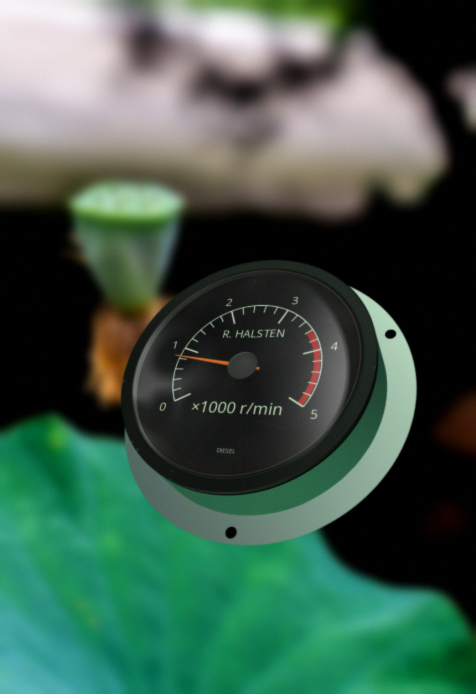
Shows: 800 rpm
